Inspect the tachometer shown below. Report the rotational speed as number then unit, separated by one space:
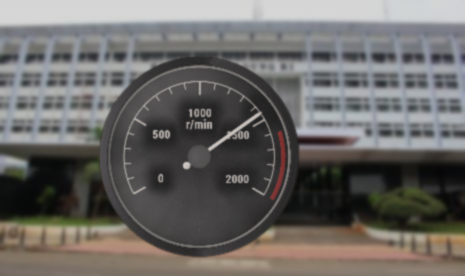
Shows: 1450 rpm
